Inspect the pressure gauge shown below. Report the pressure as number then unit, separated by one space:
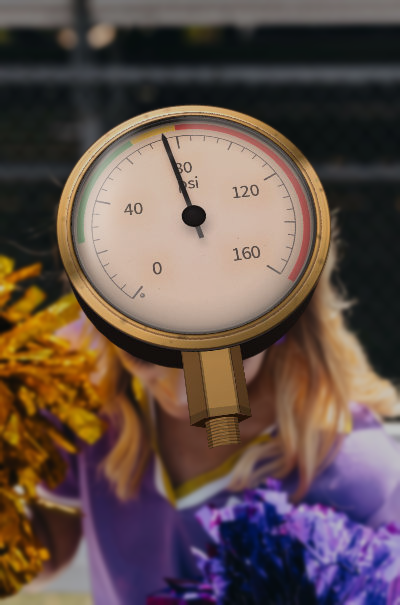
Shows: 75 psi
